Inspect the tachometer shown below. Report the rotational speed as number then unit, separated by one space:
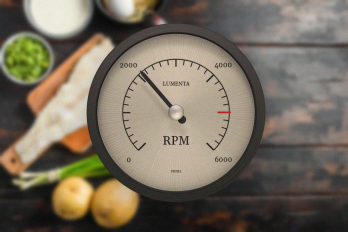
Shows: 2100 rpm
